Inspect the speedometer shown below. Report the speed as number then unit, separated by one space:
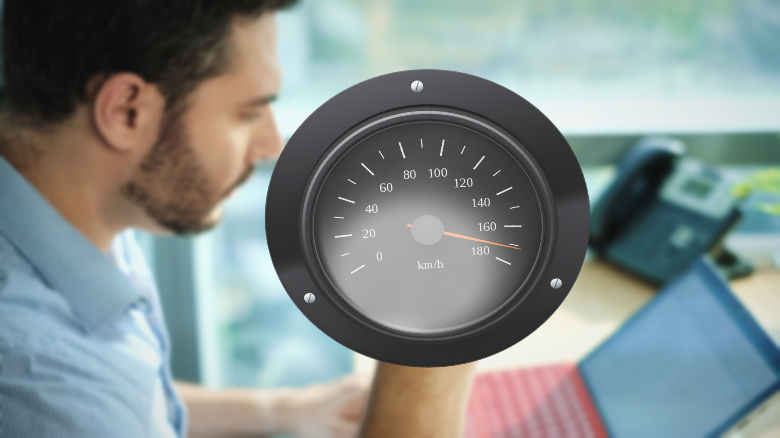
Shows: 170 km/h
